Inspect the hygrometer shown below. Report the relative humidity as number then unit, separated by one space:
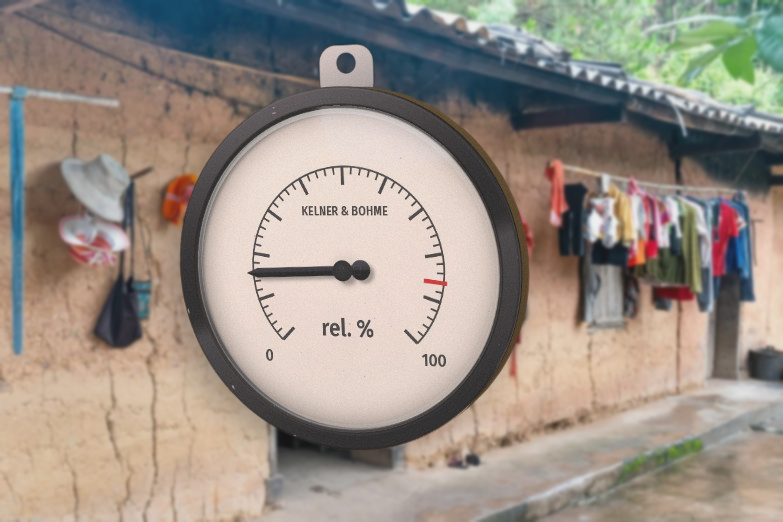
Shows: 16 %
